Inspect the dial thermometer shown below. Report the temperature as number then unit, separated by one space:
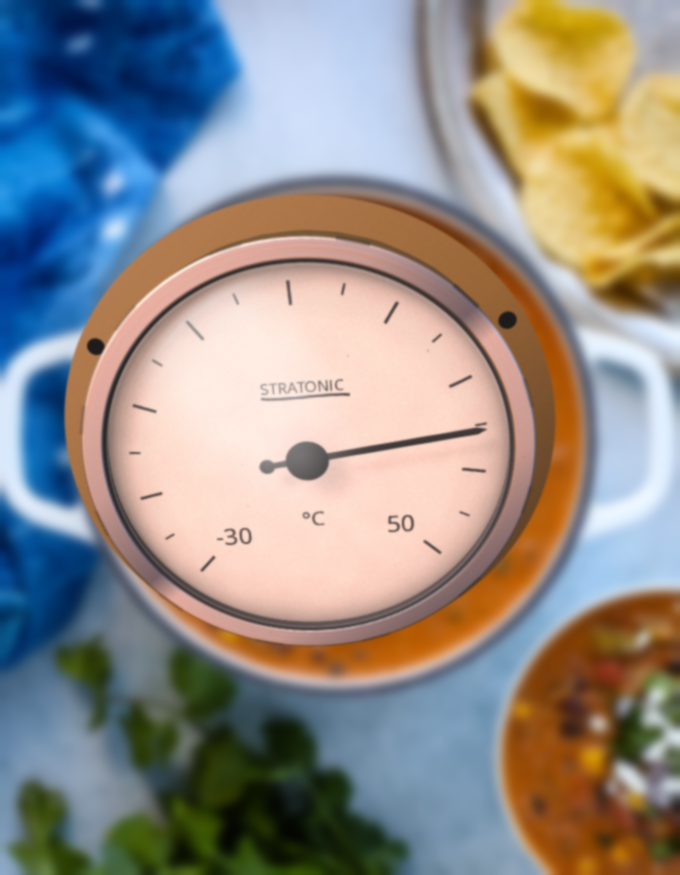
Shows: 35 °C
